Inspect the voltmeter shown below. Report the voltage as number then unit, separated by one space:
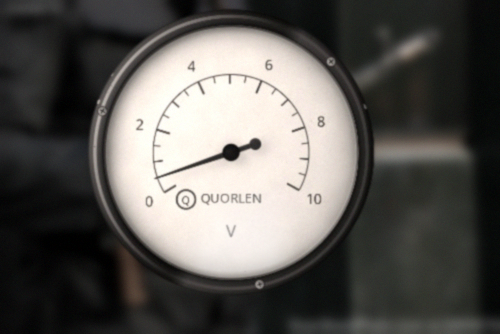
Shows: 0.5 V
